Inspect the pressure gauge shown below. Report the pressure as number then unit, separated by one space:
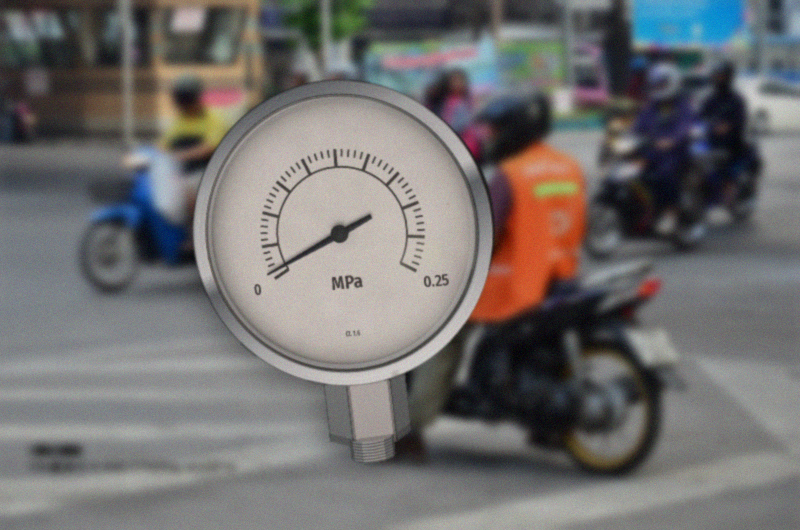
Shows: 0.005 MPa
